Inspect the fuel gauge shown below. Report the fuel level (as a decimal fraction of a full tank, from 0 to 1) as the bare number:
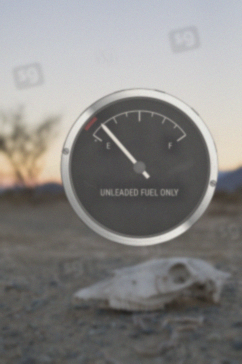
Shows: 0.125
